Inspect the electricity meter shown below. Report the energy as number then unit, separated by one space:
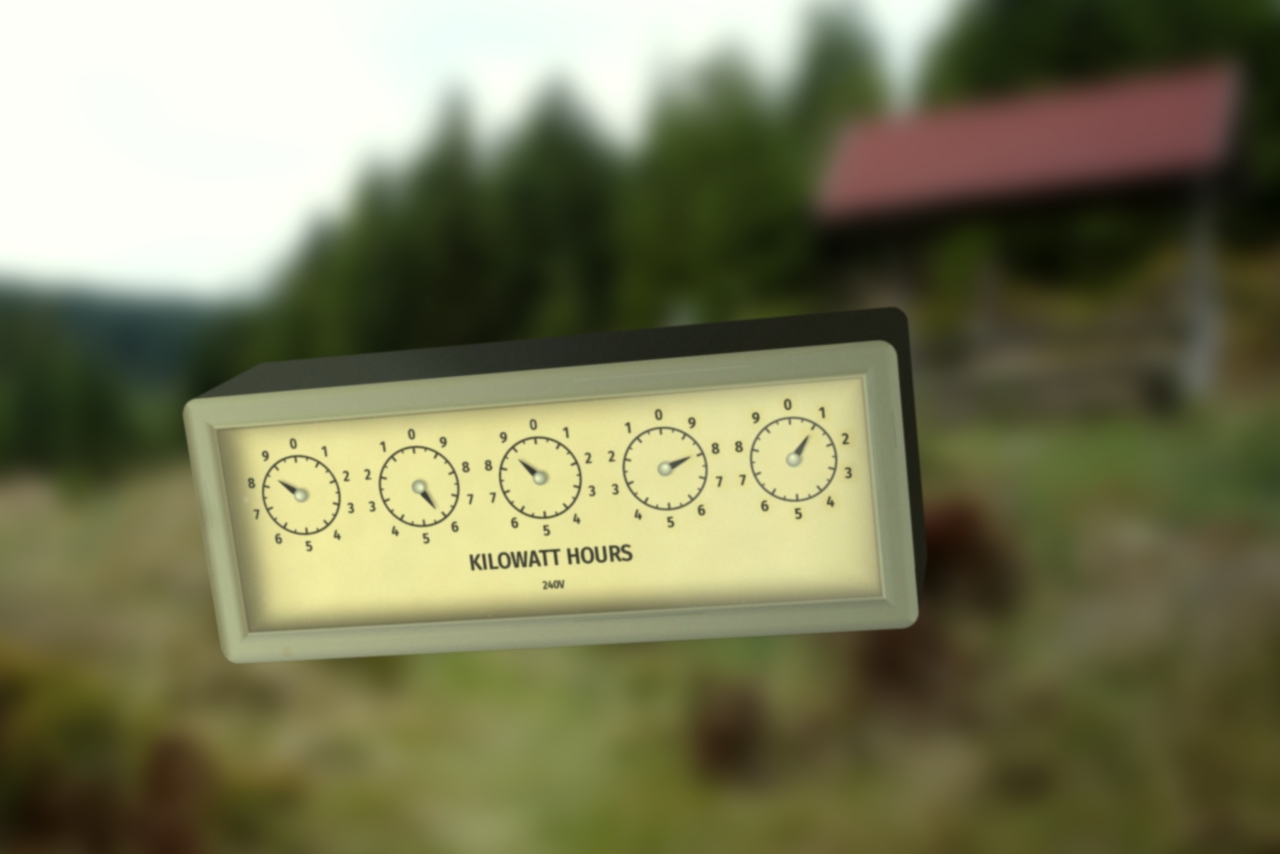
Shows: 85881 kWh
